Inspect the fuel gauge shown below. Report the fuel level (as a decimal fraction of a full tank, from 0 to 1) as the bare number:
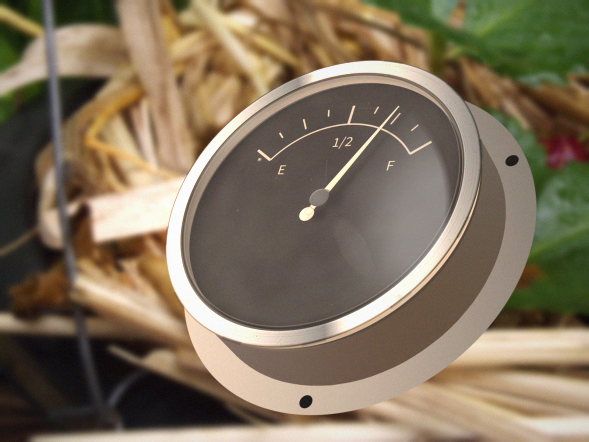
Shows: 0.75
